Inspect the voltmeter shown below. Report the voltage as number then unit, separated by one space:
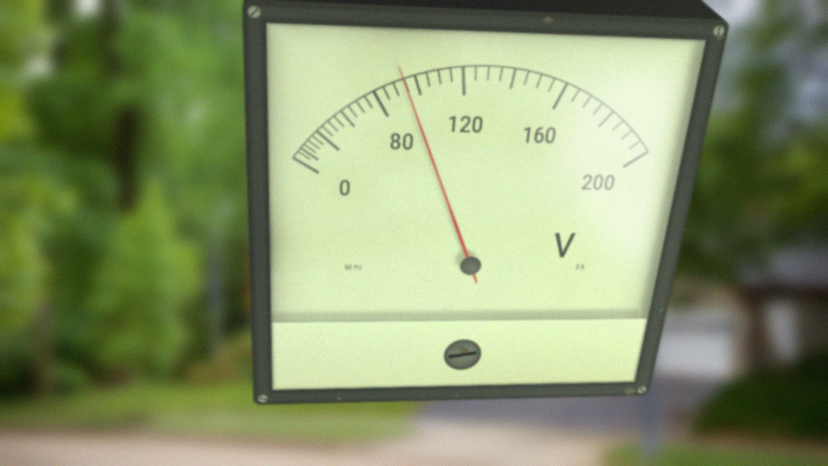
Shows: 95 V
